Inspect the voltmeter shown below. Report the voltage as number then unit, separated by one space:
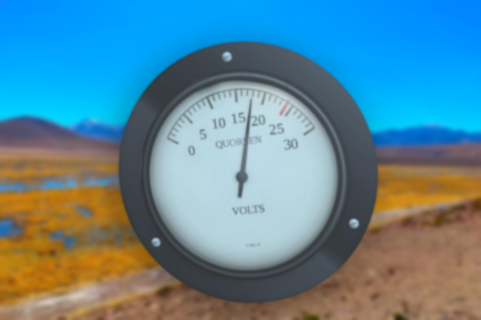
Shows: 18 V
